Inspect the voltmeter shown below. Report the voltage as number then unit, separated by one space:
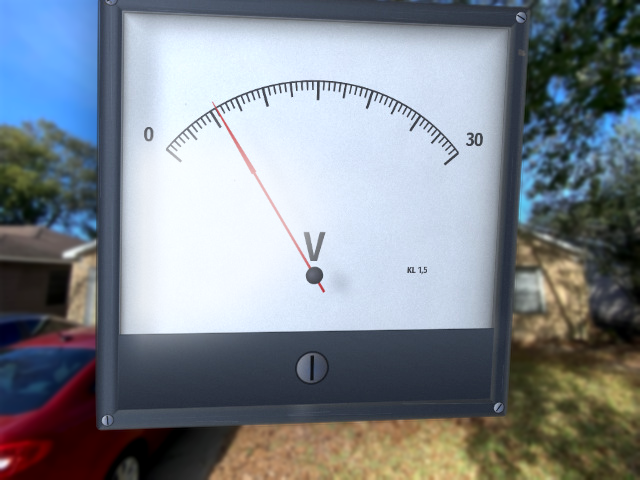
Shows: 5.5 V
